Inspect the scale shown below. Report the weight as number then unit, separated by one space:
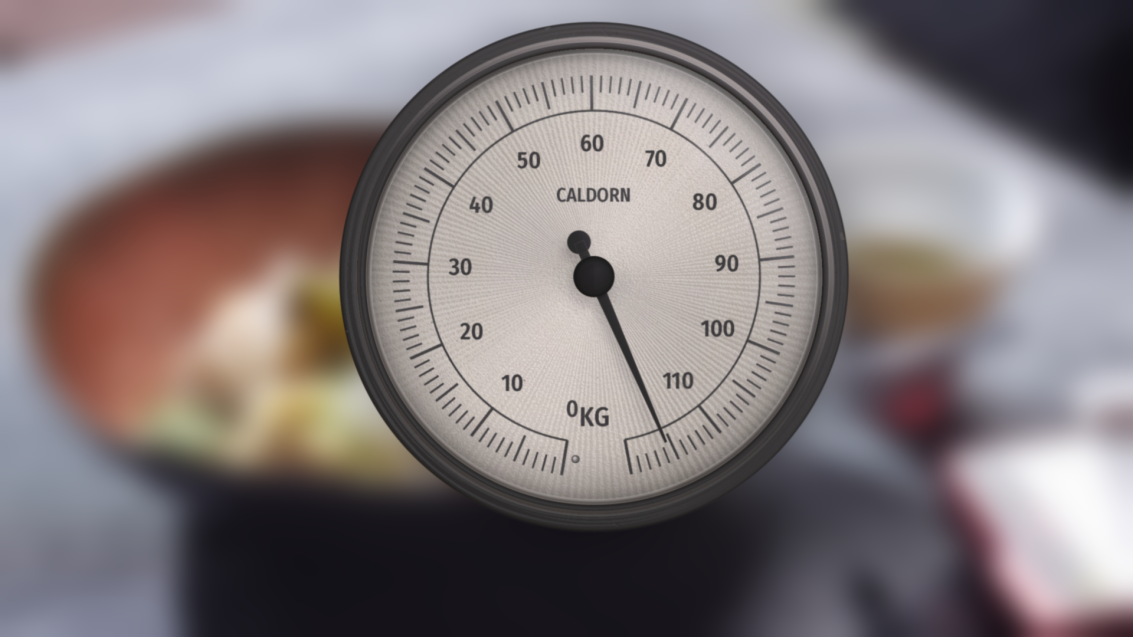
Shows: 115.5 kg
